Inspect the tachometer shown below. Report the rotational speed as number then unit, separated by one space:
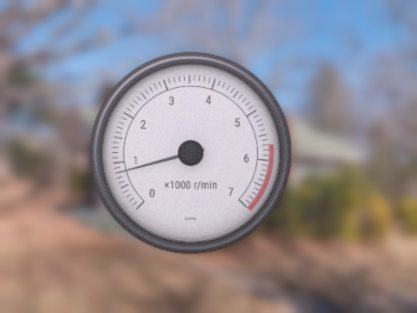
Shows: 800 rpm
